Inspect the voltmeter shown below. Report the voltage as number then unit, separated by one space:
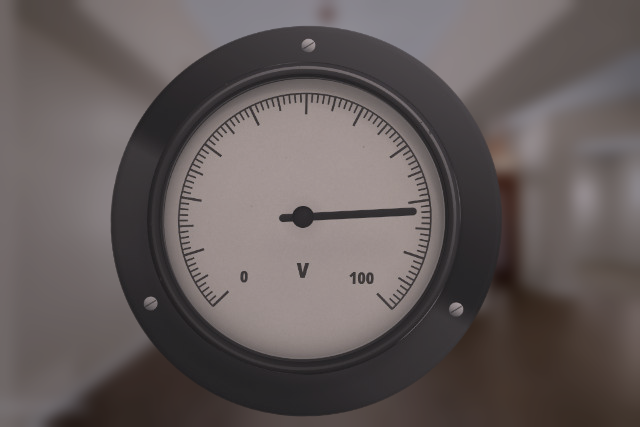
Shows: 82 V
